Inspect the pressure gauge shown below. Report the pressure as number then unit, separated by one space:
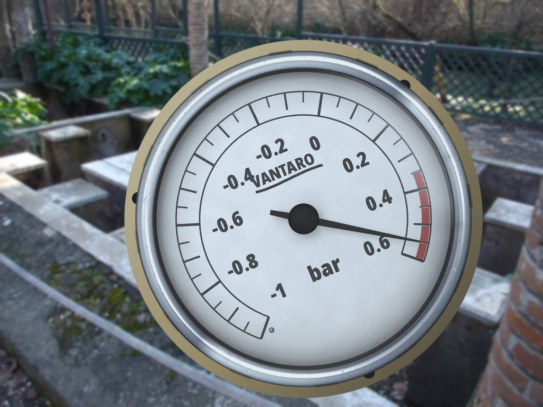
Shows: 0.55 bar
